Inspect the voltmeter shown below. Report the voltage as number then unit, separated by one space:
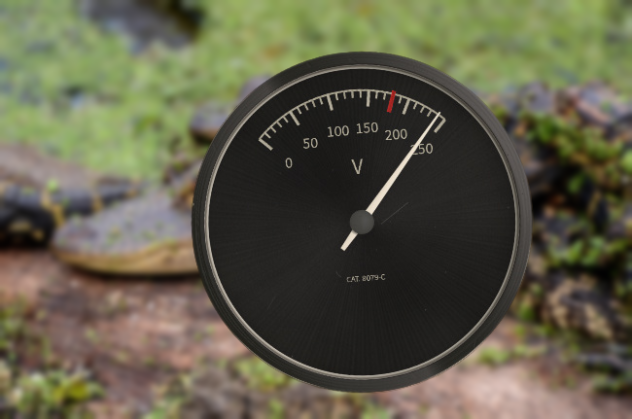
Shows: 240 V
